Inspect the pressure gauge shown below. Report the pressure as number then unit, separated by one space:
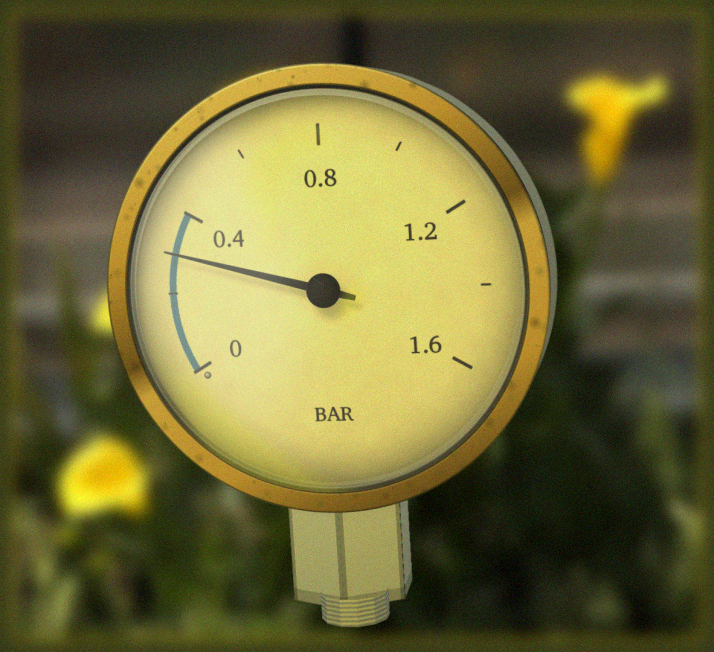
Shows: 0.3 bar
